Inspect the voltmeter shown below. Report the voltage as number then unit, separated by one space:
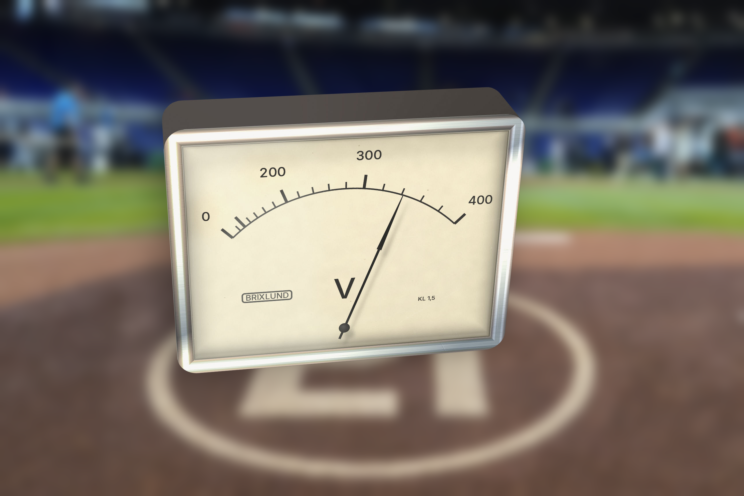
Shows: 340 V
